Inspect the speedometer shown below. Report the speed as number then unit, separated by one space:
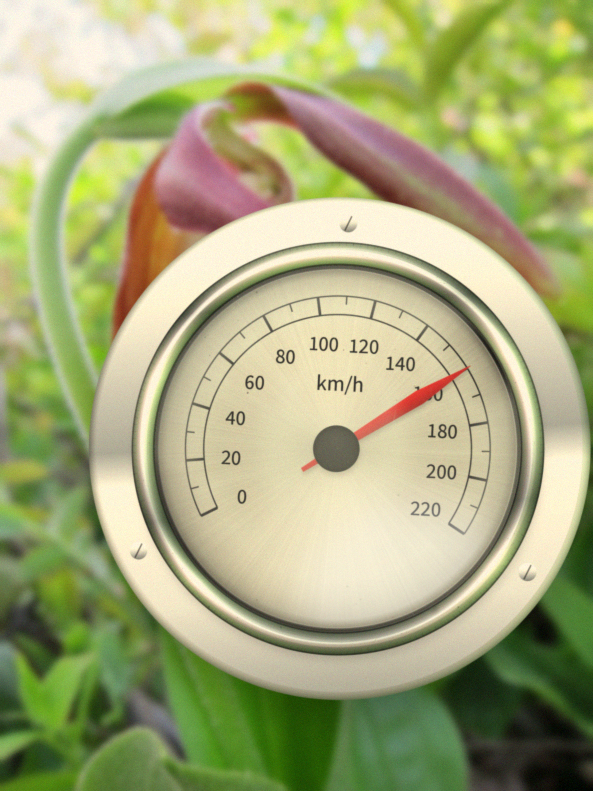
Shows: 160 km/h
